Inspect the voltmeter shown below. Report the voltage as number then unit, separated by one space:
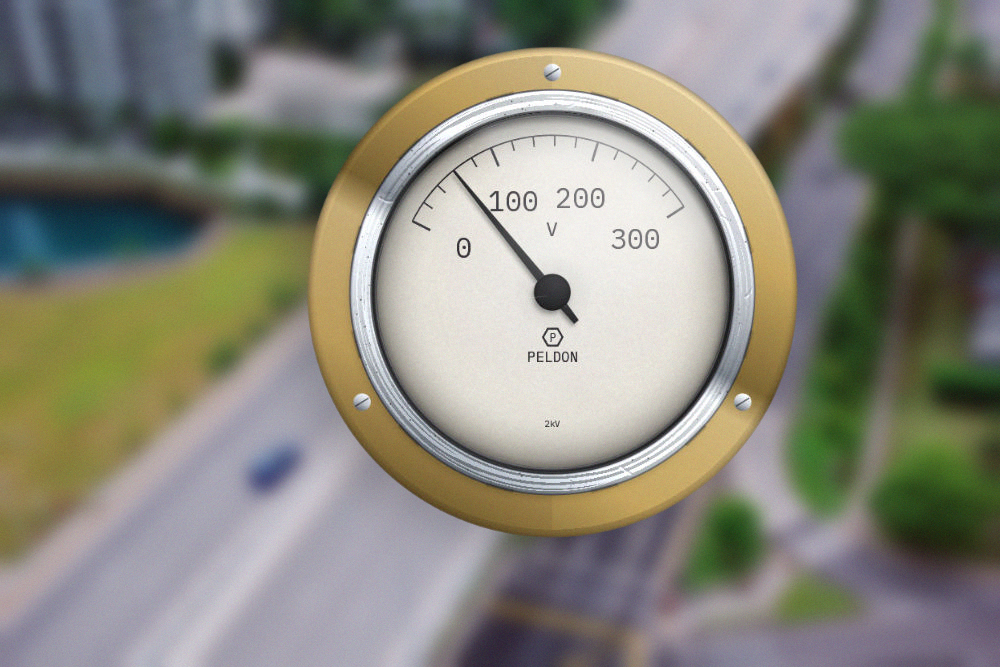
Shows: 60 V
